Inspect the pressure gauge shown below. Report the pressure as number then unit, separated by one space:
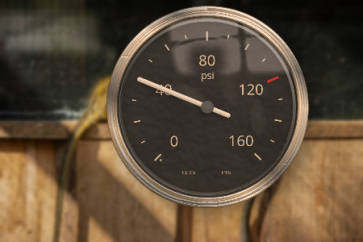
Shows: 40 psi
